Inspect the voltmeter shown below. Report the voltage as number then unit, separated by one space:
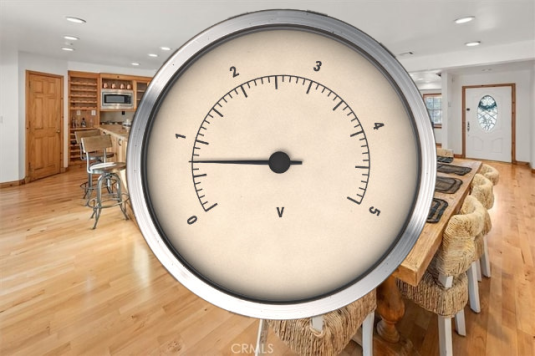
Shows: 0.7 V
